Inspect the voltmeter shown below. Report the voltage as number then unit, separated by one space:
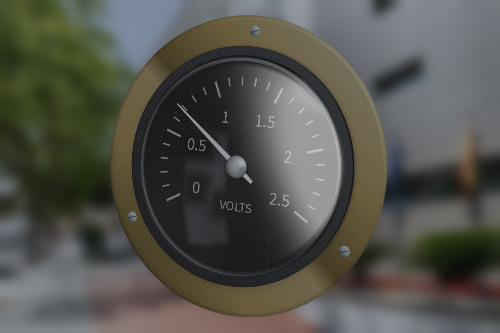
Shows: 0.7 V
